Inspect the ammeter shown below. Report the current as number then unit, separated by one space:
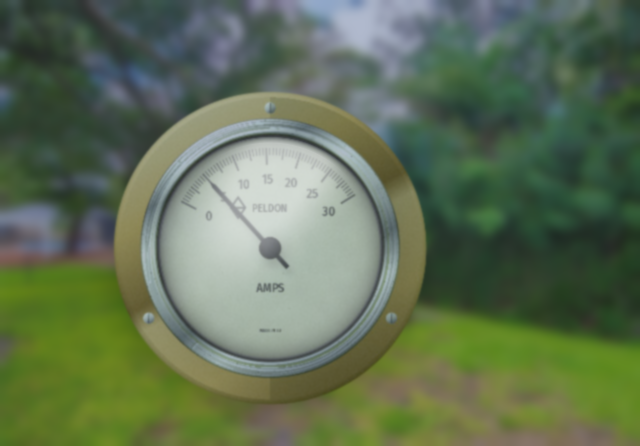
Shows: 5 A
